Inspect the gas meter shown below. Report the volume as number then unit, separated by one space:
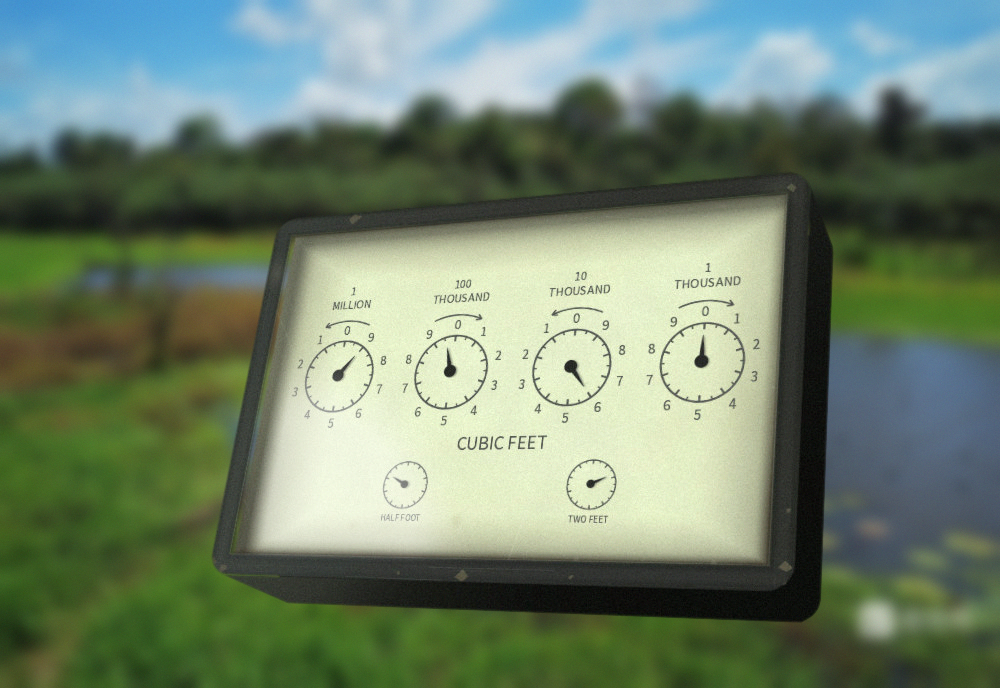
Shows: 896000 ft³
